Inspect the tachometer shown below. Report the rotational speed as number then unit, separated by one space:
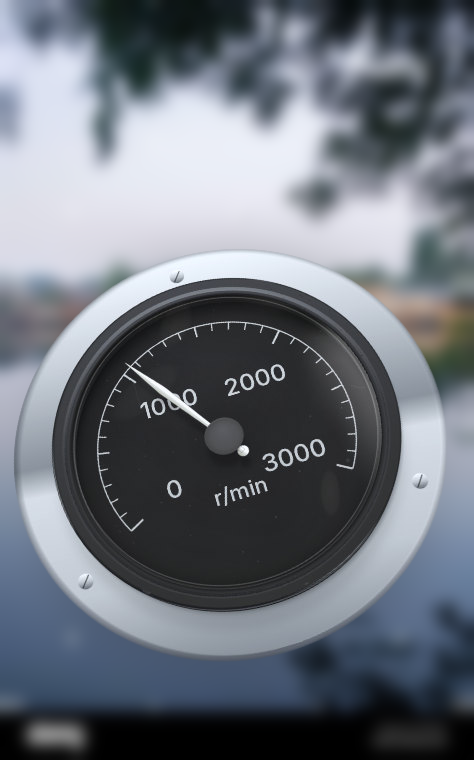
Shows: 1050 rpm
